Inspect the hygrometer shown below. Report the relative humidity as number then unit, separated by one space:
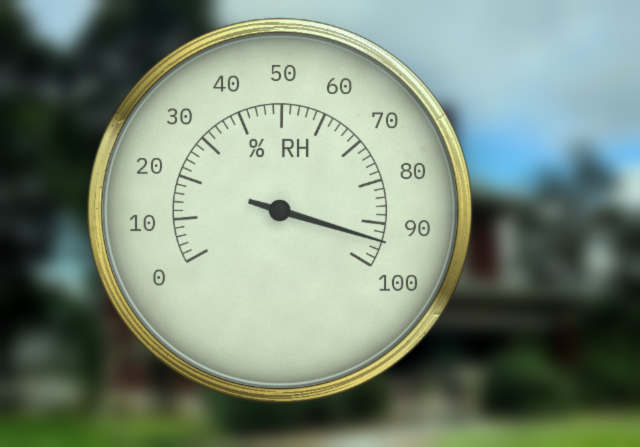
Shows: 94 %
